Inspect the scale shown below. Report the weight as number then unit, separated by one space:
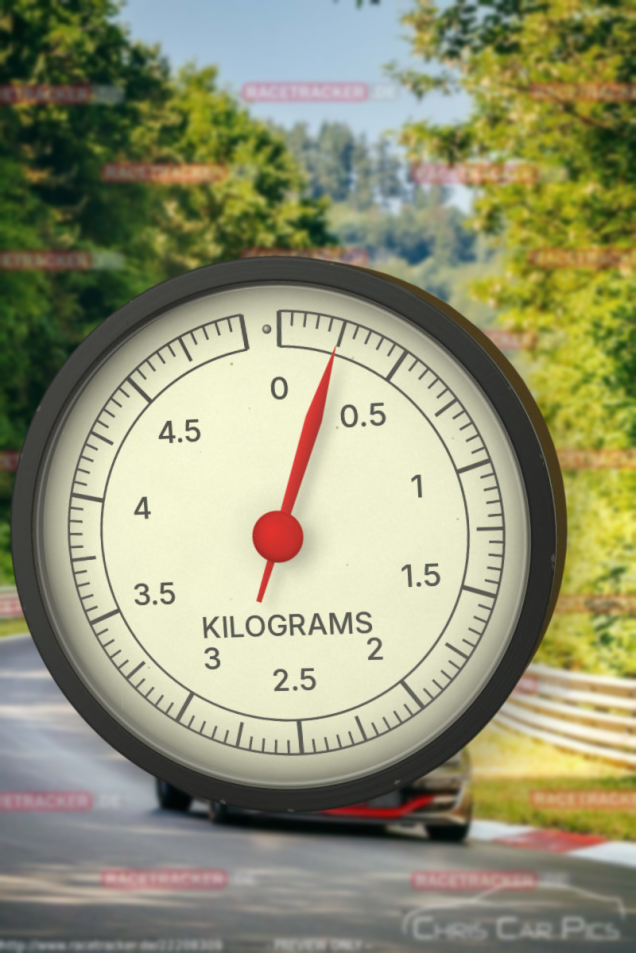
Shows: 0.25 kg
